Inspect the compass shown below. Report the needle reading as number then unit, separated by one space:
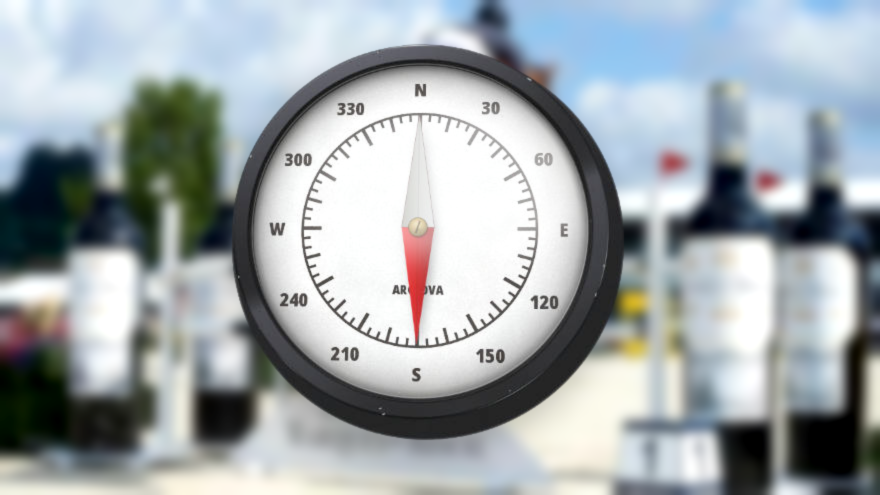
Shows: 180 °
